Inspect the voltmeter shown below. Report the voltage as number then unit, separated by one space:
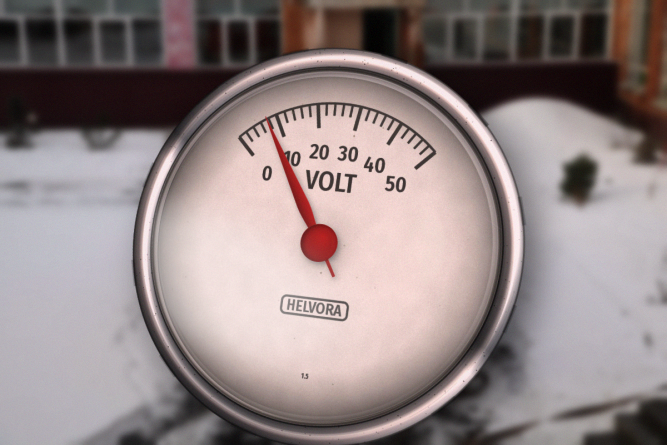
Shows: 8 V
